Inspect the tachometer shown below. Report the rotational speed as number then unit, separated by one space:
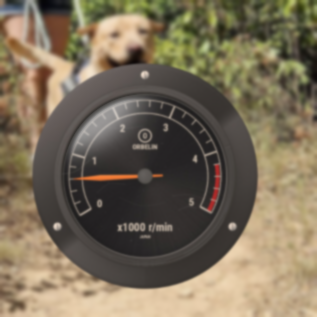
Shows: 600 rpm
